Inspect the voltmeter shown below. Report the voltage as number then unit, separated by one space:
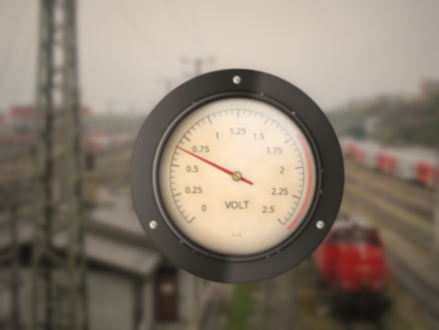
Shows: 0.65 V
